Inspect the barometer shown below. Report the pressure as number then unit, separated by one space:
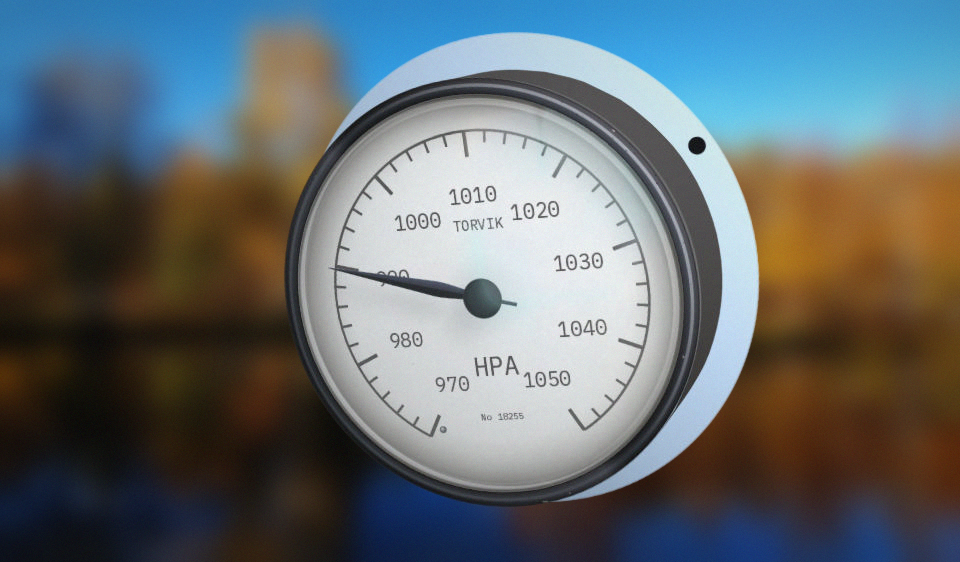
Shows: 990 hPa
